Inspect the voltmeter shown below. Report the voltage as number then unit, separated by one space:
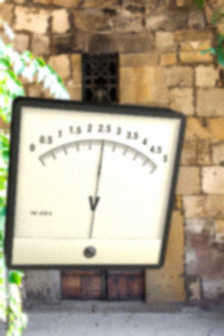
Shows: 2.5 V
